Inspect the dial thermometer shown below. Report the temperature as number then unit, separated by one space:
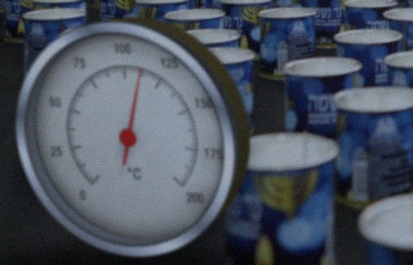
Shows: 112.5 °C
